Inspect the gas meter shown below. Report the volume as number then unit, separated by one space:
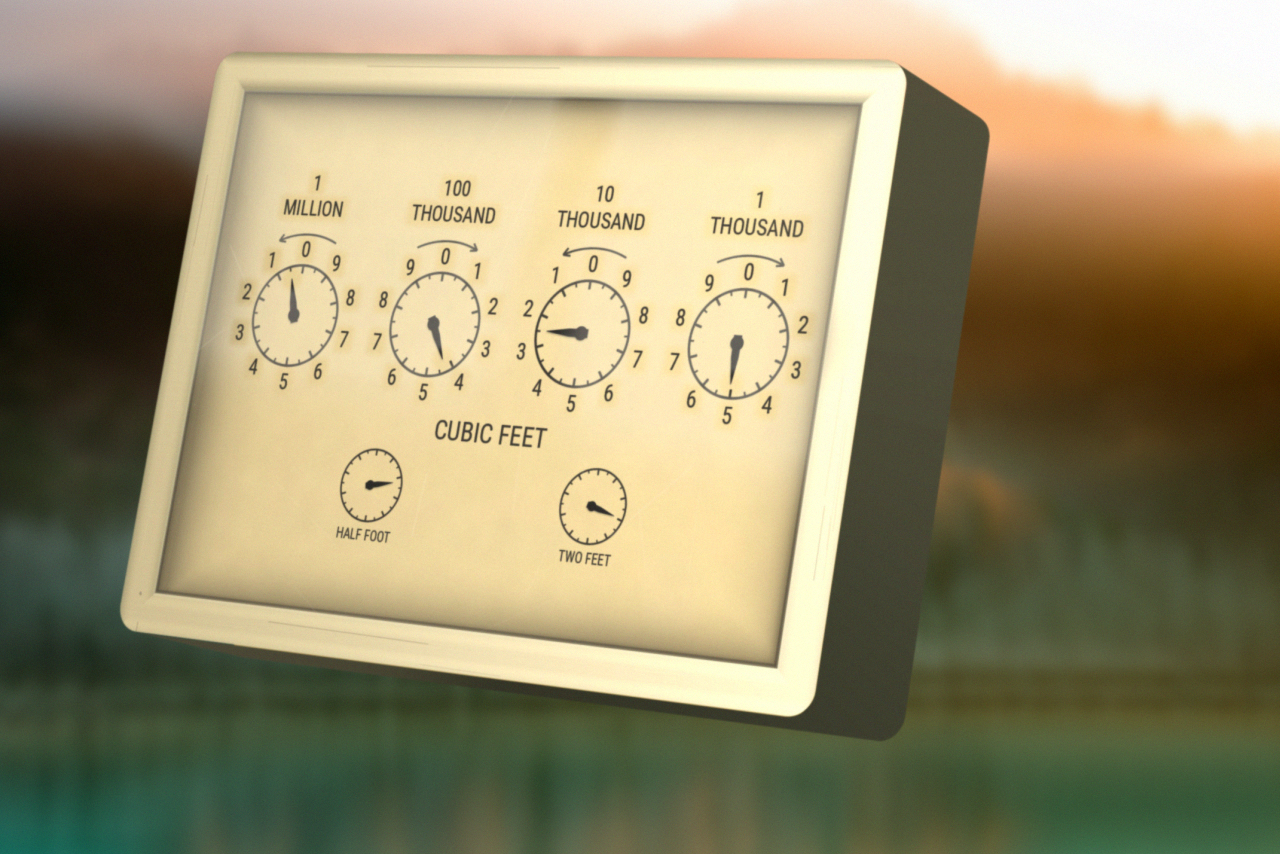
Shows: 42500 ft³
